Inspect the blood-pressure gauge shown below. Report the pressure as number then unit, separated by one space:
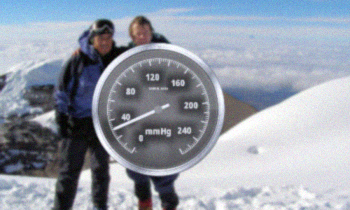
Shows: 30 mmHg
